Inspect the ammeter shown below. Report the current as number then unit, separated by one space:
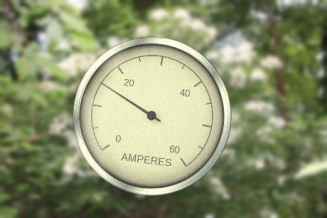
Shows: 15 A
